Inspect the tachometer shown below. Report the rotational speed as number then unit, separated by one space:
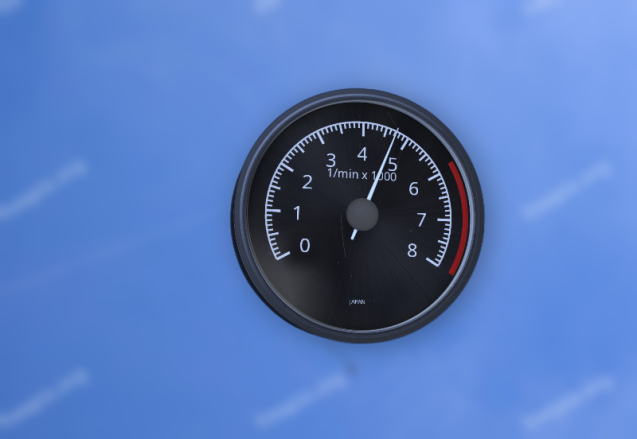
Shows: 4700 rpm
